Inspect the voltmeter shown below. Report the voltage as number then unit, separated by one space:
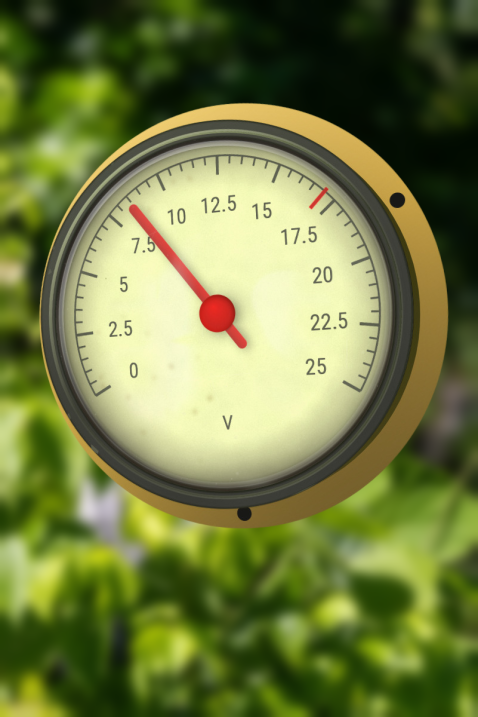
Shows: 8.5 V
